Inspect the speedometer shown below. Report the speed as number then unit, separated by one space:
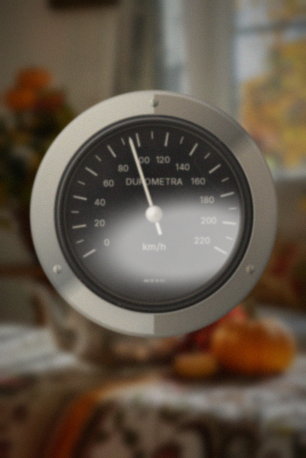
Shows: 95 km/h
